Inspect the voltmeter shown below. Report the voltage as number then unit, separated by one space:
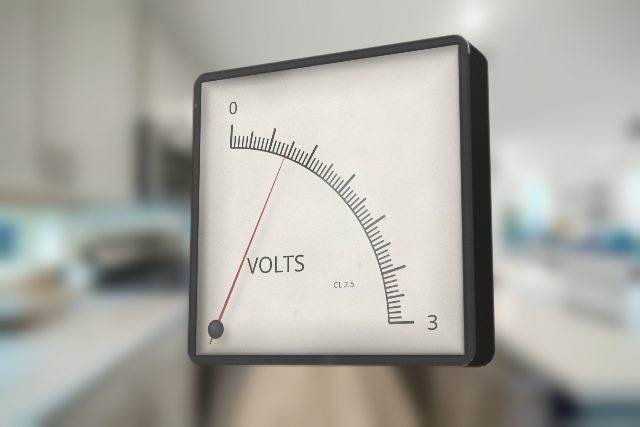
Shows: 0.75 V
